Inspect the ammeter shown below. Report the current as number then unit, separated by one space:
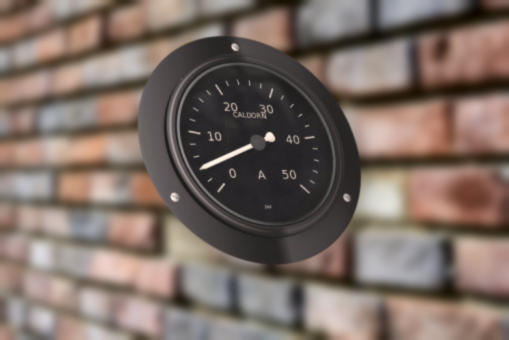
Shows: 4 A
